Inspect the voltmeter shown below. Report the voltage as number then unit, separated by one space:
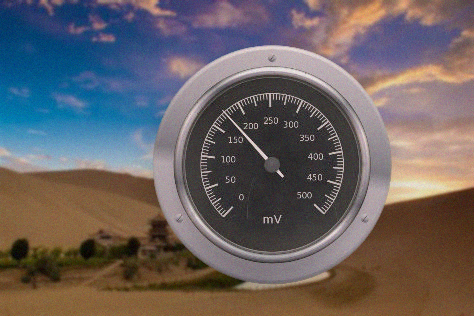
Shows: 175 mV
